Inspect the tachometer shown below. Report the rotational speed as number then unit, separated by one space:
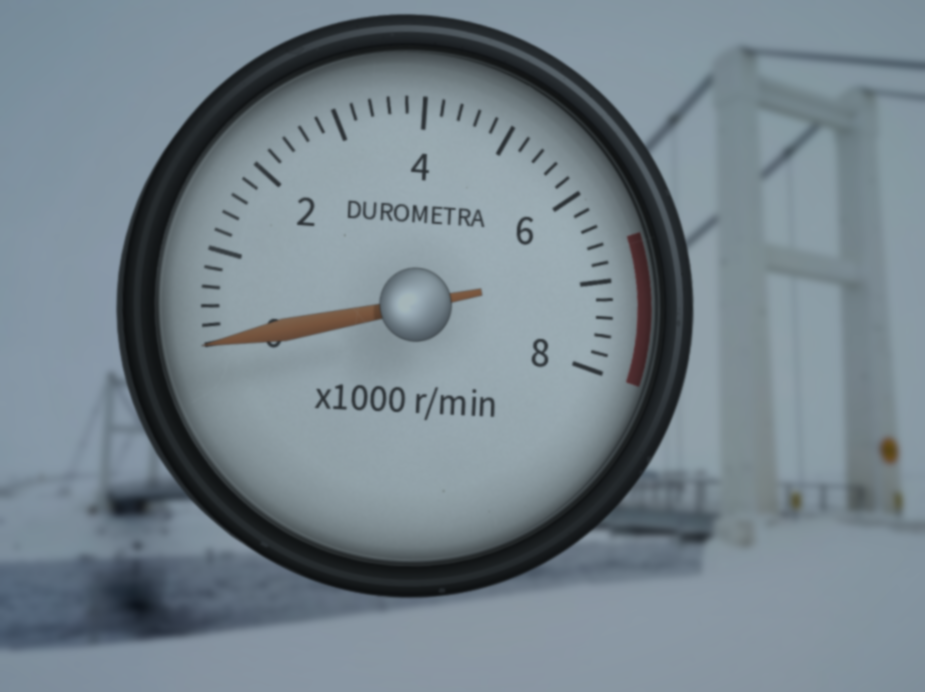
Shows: 0 rpm
